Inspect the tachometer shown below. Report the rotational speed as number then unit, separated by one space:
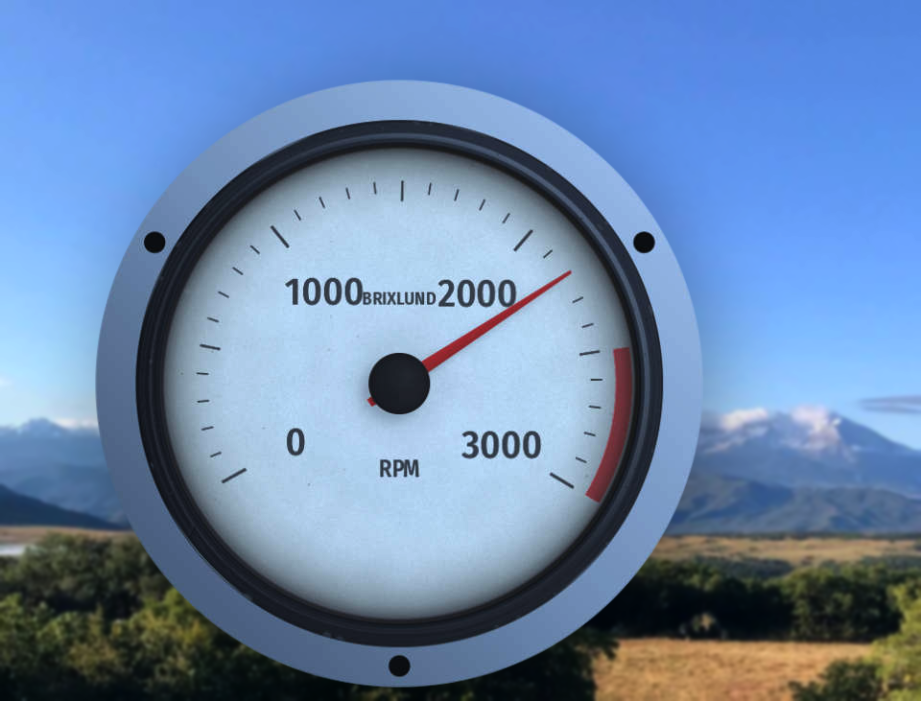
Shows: 2200 rpm
